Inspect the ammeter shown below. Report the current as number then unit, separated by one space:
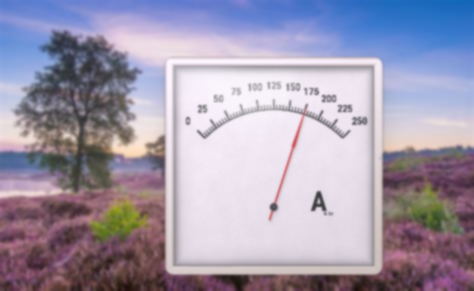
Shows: 175 A
